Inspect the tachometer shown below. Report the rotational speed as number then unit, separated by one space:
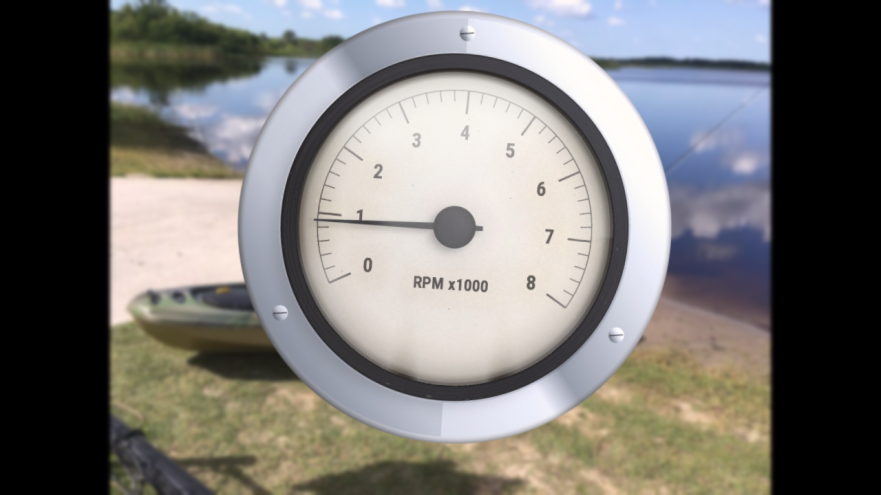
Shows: 900 rpm
